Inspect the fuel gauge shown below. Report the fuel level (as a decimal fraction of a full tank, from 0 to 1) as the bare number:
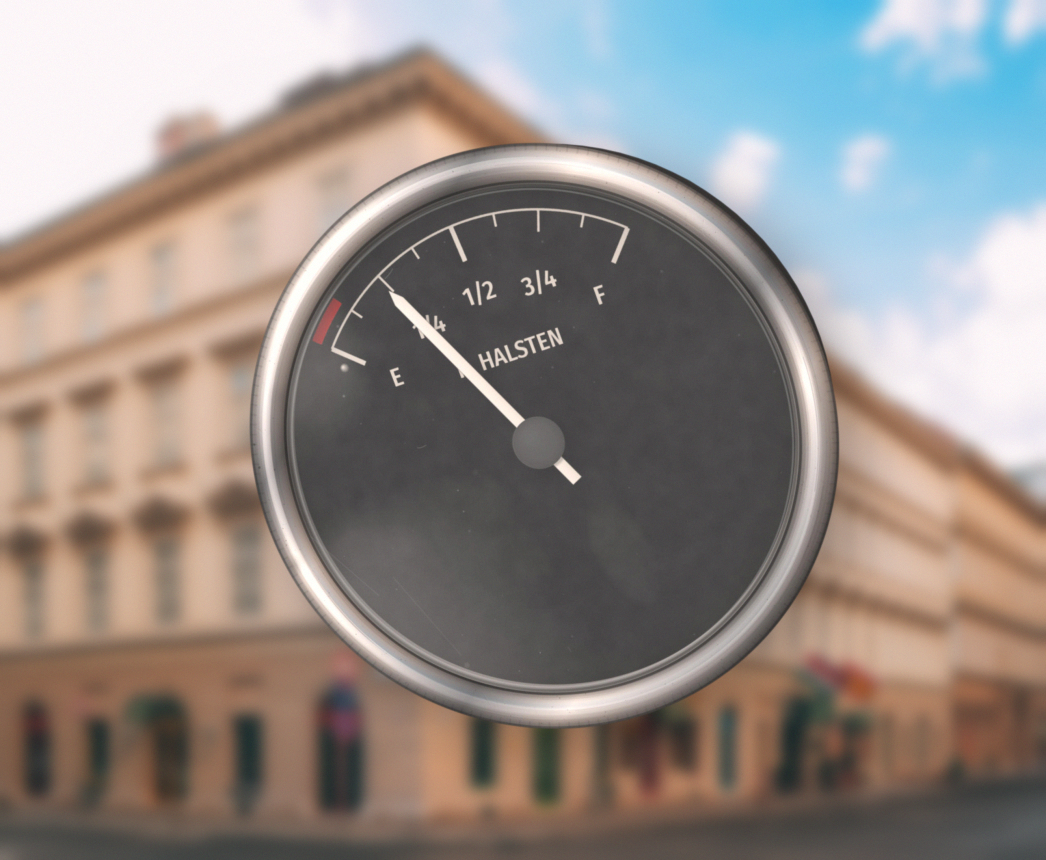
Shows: 0.25
